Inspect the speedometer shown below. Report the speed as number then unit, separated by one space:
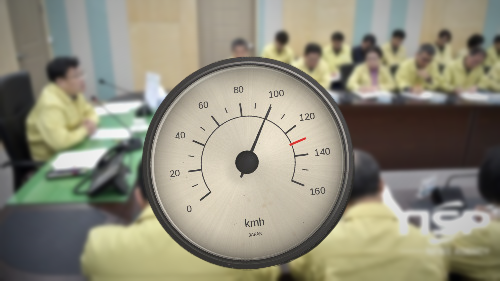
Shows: 100 km/h
